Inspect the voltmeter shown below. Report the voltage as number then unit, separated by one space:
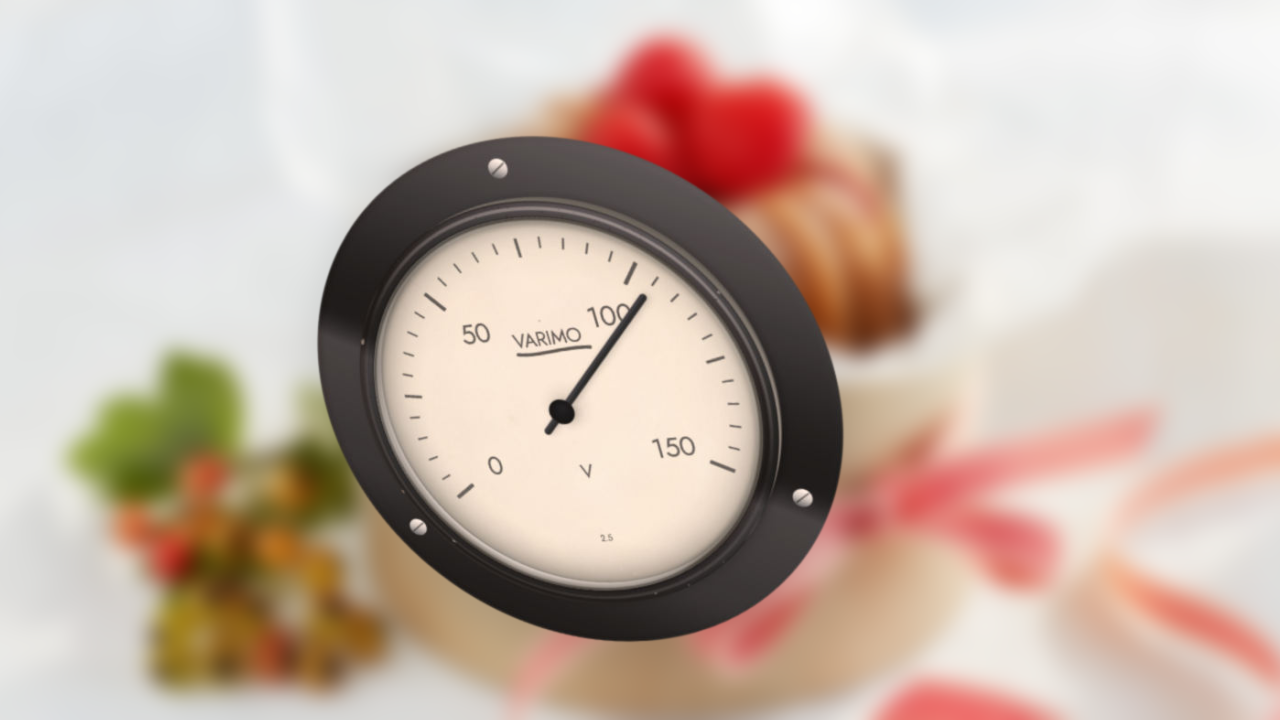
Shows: 105 V
